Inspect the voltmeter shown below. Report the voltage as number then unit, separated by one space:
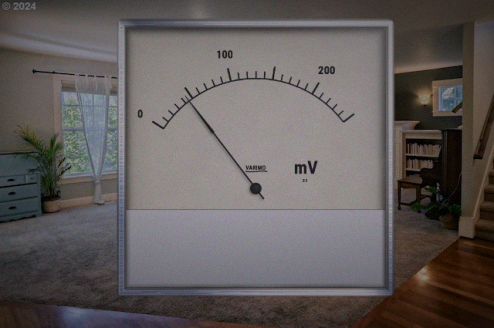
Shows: 45 mV
